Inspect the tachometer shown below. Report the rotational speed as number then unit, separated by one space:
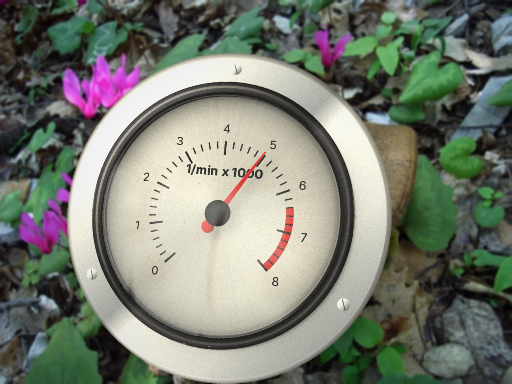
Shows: 5000 rpm
